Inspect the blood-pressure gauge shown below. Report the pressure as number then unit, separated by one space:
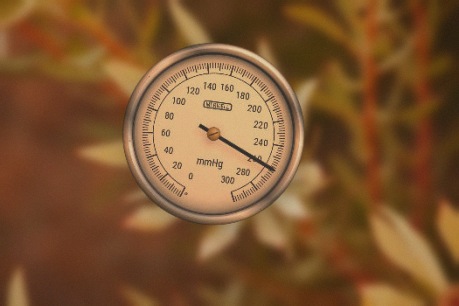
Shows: 260 mmHg
